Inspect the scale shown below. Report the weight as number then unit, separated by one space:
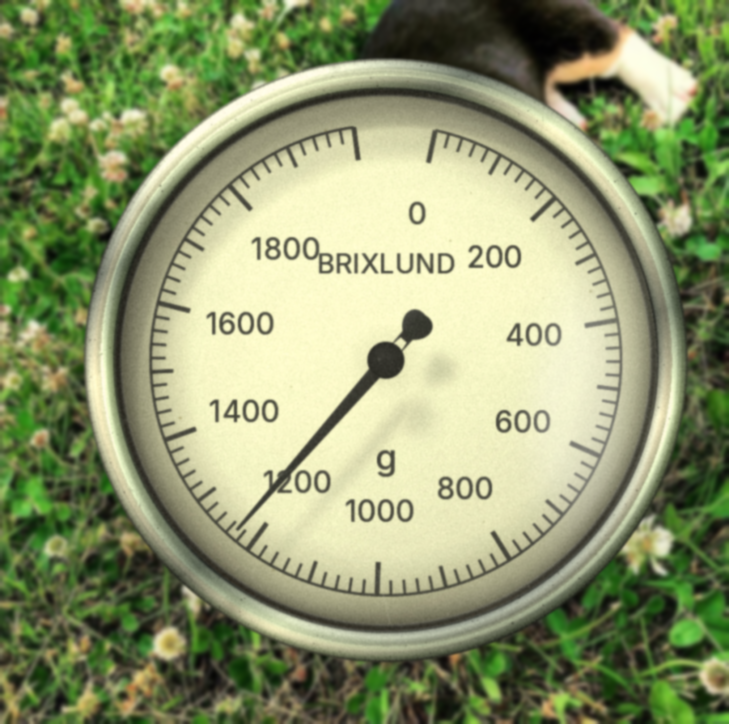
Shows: 1230 g
